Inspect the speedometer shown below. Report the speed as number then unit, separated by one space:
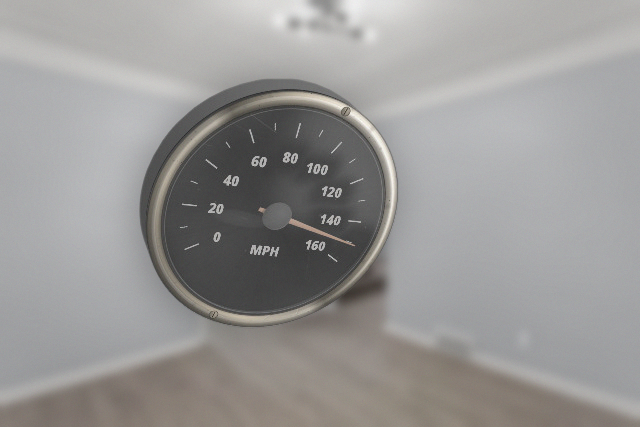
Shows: 150 mph
